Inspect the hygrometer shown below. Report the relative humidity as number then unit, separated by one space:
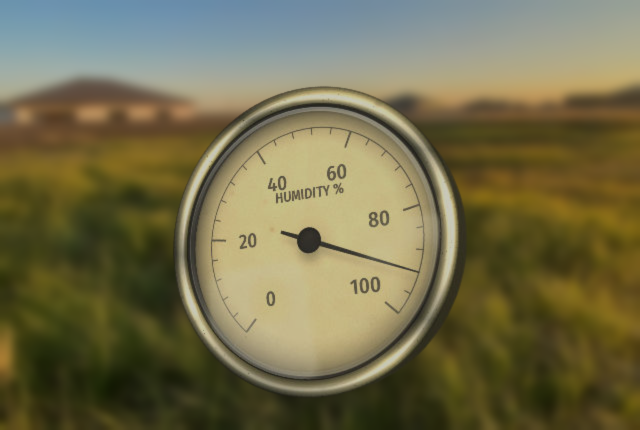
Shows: 92 %
